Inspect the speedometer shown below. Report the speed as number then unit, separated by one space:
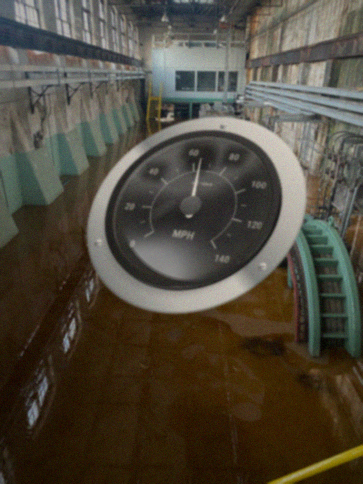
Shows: 65 mph
